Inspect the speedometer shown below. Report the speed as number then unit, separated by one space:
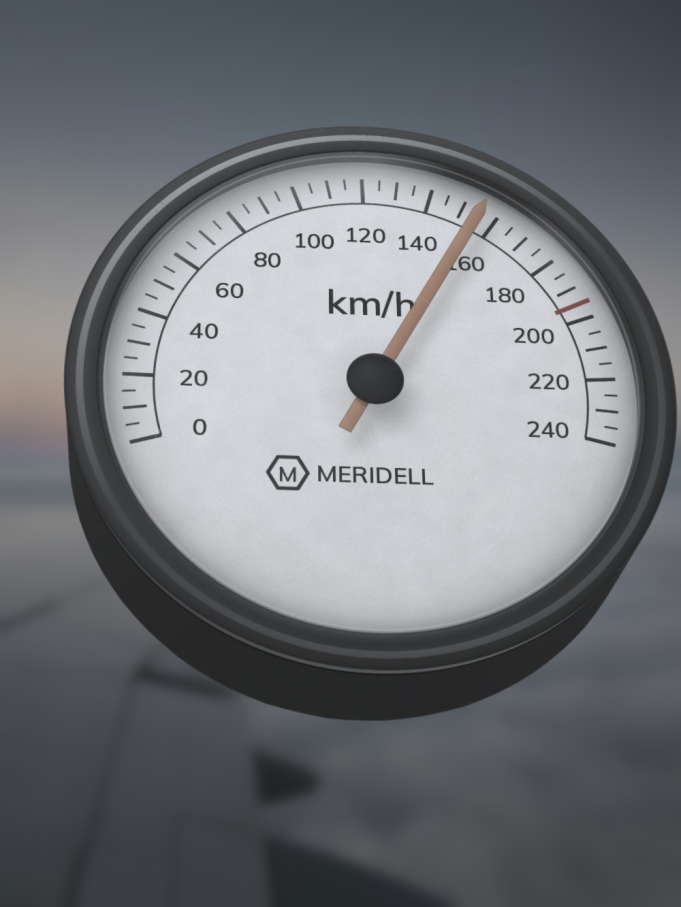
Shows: 155 km/h
